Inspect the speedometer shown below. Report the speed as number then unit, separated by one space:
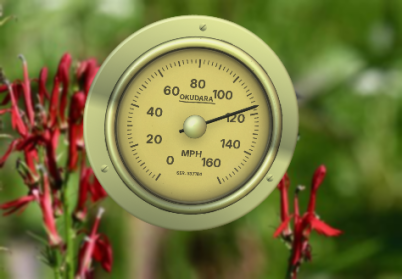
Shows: 116 mph
